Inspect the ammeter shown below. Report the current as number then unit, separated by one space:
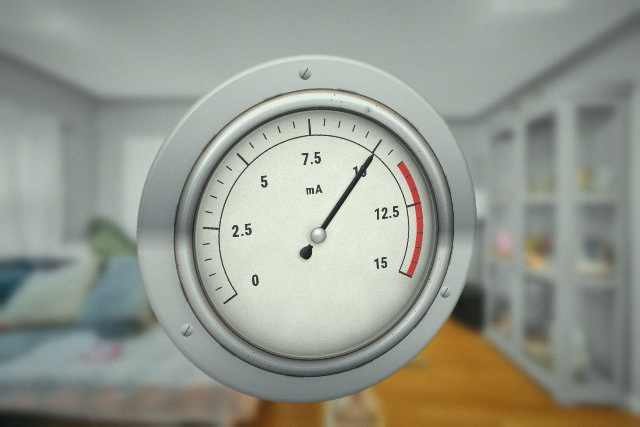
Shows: 10 mA
